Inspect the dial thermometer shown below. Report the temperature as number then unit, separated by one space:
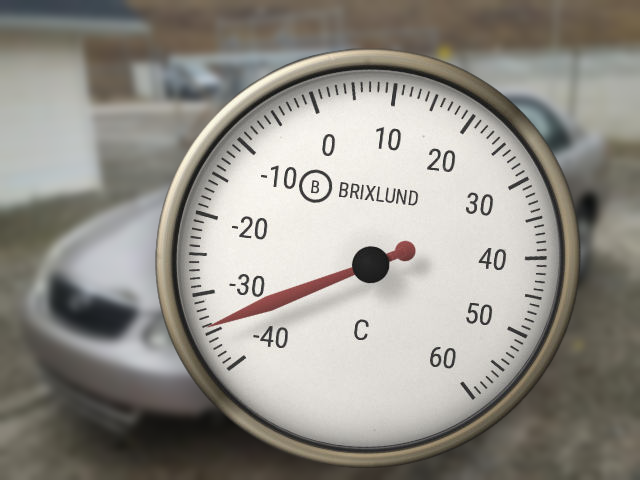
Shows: -34 °C
